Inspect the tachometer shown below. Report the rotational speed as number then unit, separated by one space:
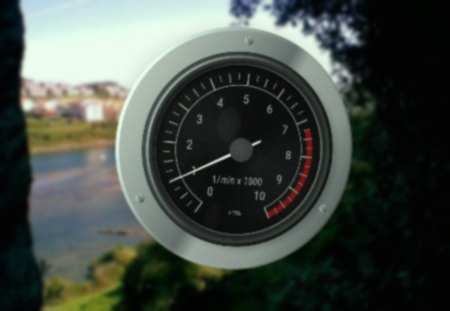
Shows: 1000 rpm
